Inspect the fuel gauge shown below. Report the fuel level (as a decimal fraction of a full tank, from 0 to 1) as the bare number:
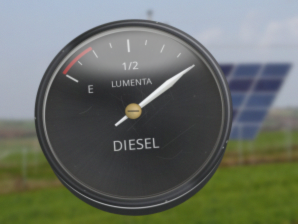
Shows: 1
